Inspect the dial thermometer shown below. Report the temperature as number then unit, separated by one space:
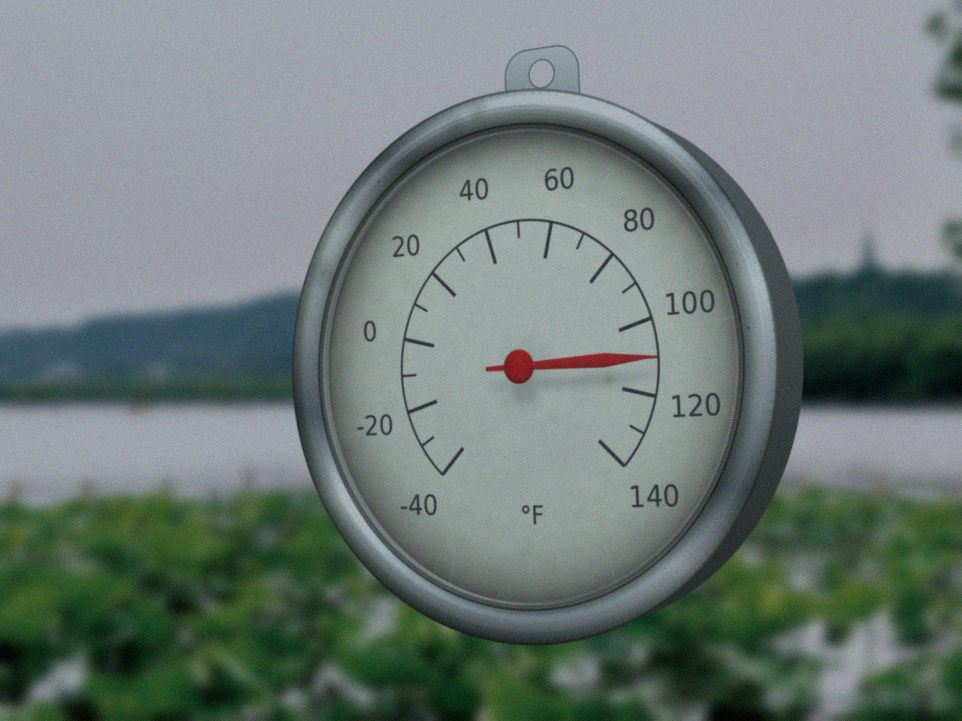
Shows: 110 °F
